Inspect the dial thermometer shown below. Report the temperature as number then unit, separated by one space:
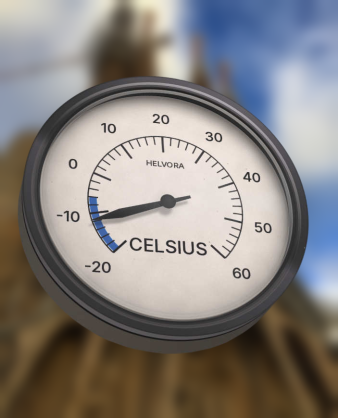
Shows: -12 °C
